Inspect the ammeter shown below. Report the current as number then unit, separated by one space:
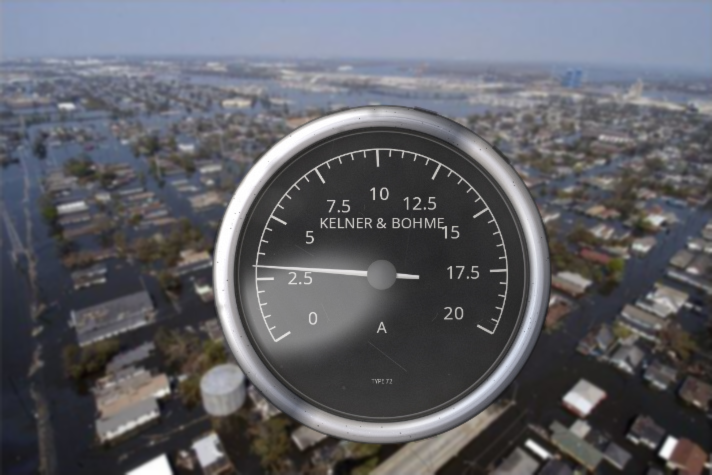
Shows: 3 A
